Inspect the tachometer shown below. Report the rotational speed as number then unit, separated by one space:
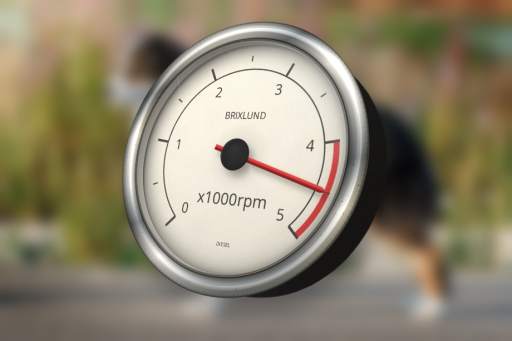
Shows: 4500 rpm
